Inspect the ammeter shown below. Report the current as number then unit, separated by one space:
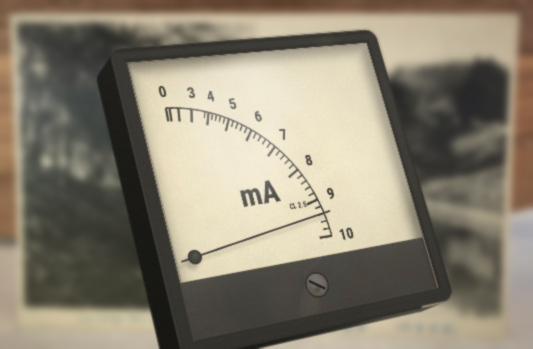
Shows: 9.4 mA
